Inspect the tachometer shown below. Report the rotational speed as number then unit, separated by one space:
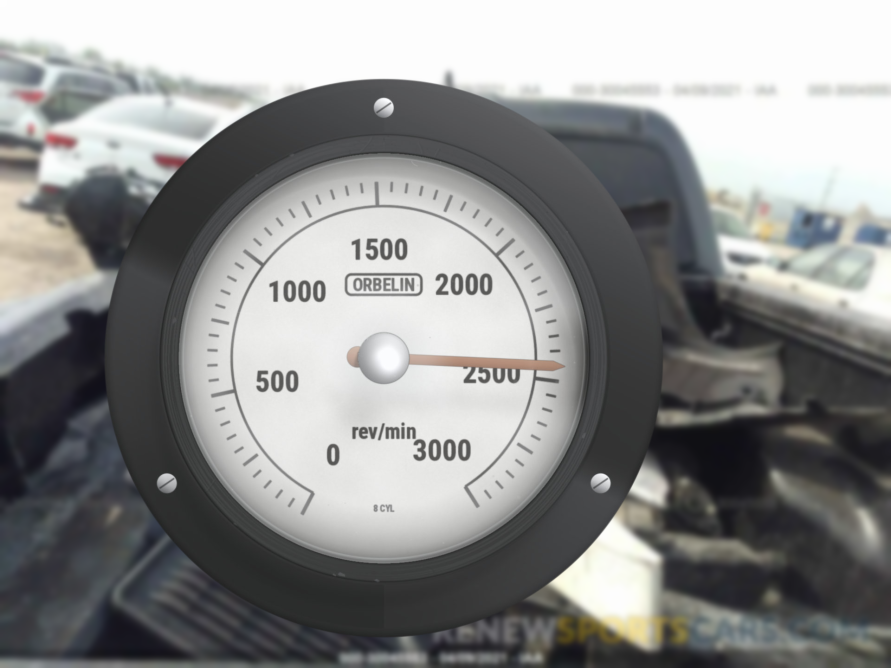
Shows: 2450 rpm
